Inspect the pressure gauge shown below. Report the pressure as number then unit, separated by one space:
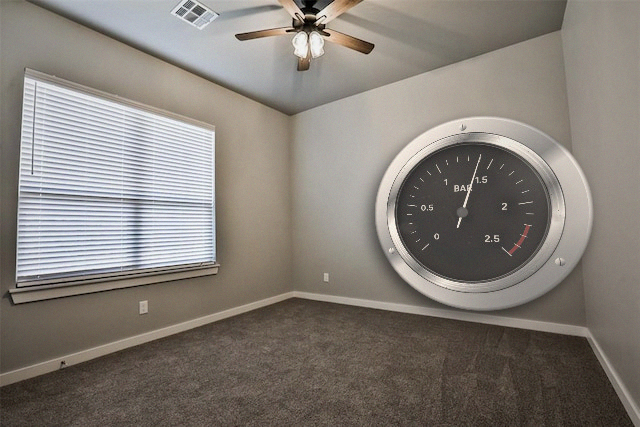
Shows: 1.4 bar
